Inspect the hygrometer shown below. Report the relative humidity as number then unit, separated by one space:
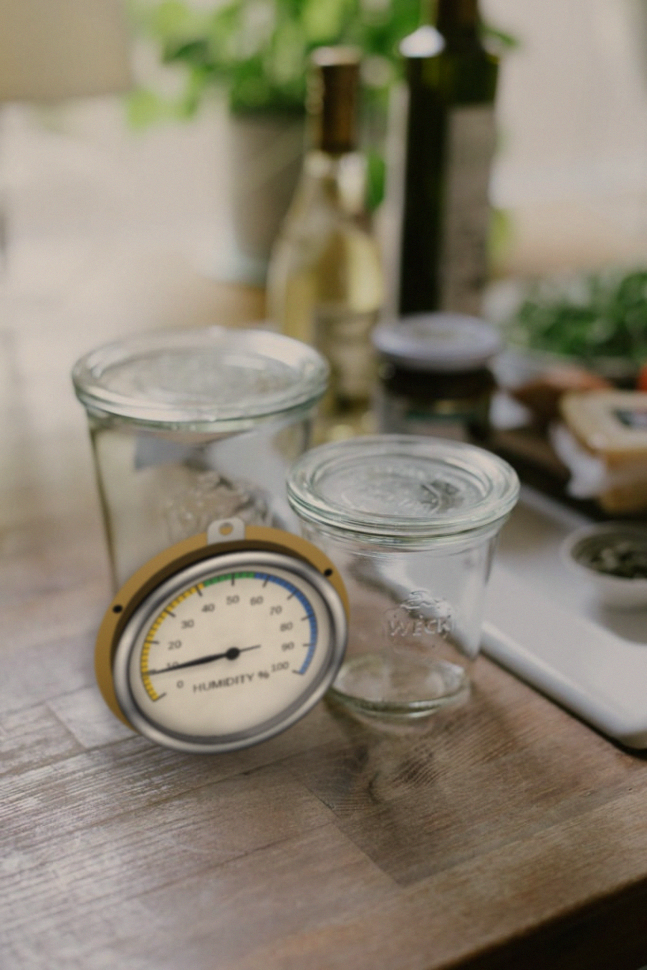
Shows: 10 %
